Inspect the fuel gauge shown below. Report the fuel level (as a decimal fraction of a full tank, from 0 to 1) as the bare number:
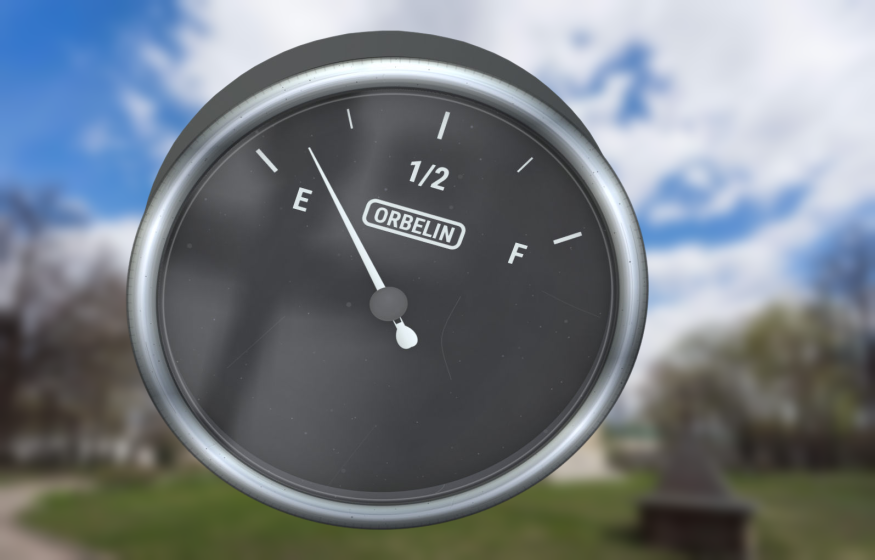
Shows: 0.125
